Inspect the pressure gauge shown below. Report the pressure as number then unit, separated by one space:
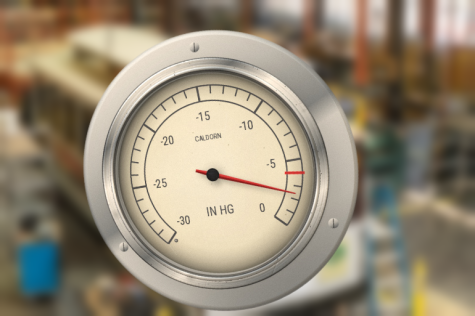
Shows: -2.5 inHg
